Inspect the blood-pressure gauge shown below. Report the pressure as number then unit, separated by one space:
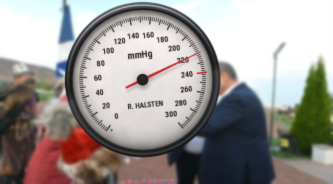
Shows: 220 mmHg
